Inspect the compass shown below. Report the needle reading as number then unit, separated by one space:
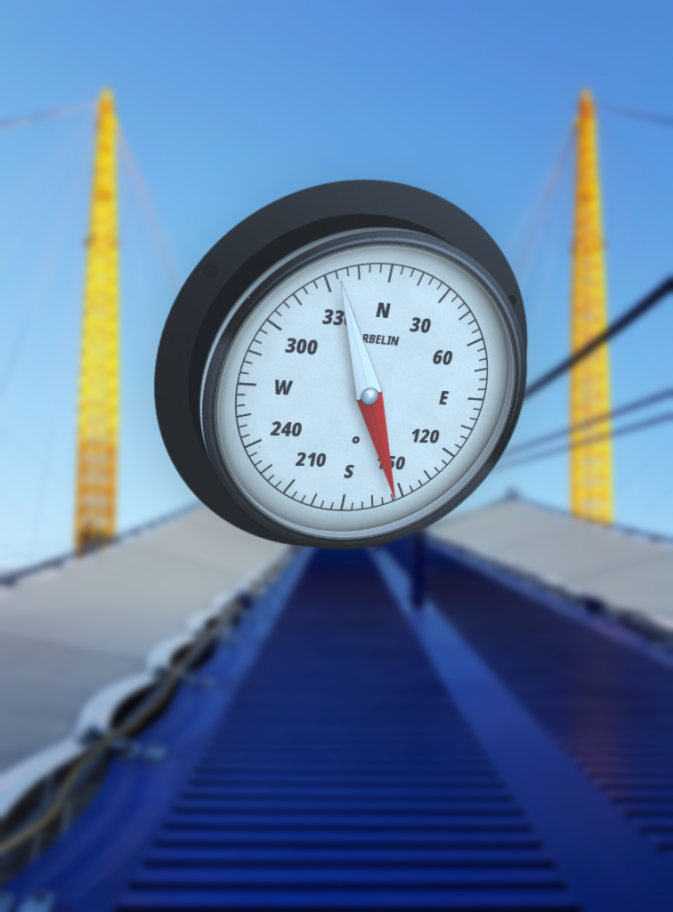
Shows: 155 °
